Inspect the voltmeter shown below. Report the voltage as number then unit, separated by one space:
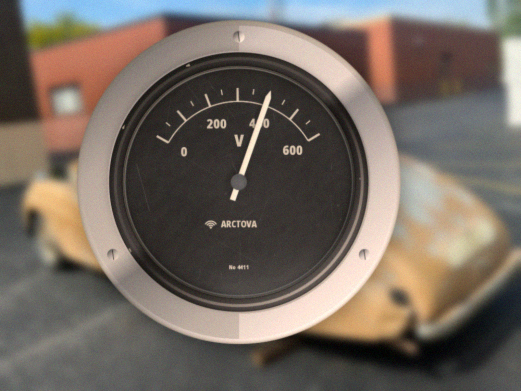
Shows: 400 V
